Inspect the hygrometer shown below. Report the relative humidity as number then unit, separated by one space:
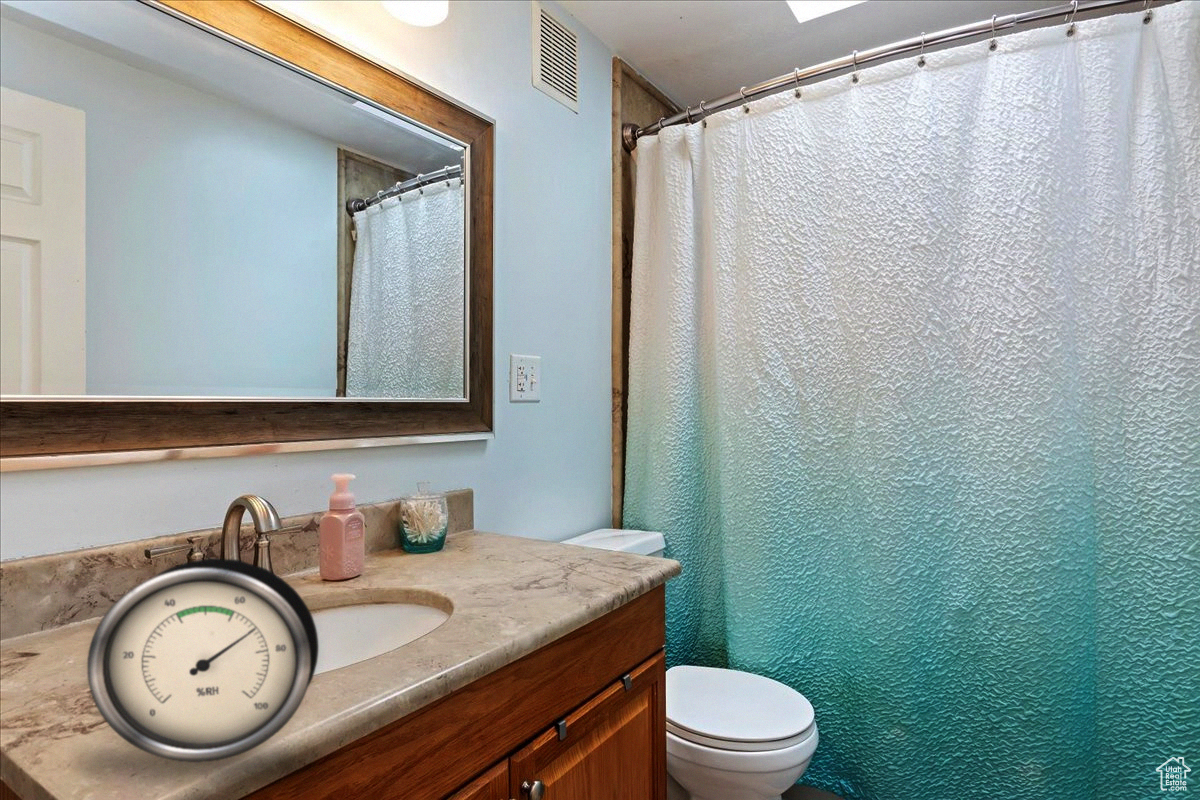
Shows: 70 %
